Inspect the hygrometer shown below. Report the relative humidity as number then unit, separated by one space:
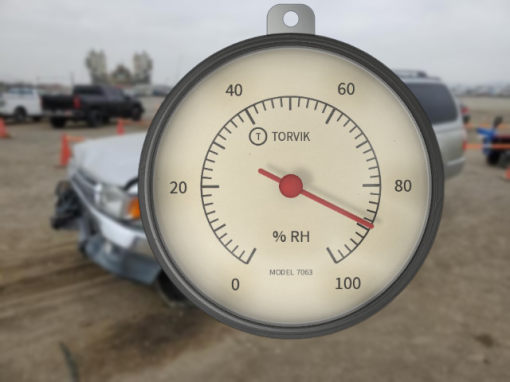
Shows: 89 %
